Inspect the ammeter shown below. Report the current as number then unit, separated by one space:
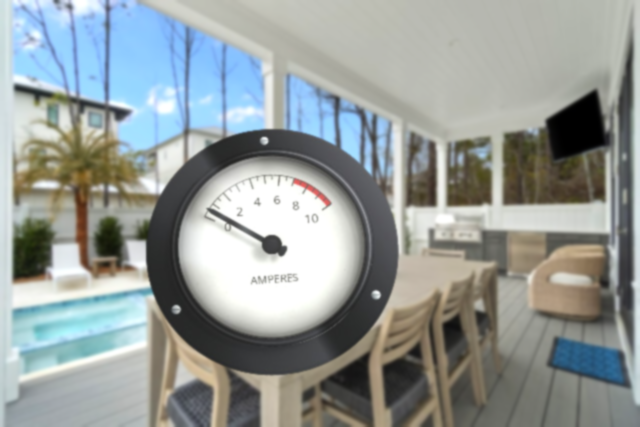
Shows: 0.5 A
